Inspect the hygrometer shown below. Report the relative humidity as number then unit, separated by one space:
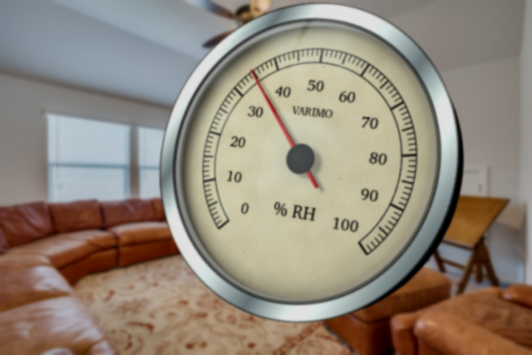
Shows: 35 %
